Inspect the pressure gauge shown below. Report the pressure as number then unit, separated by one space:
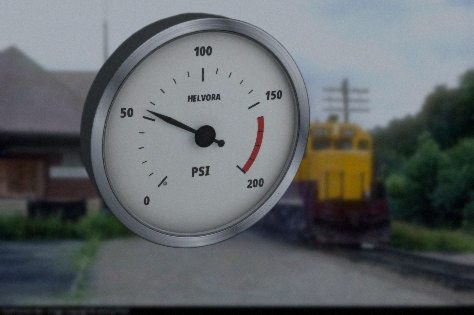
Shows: 55 psi
